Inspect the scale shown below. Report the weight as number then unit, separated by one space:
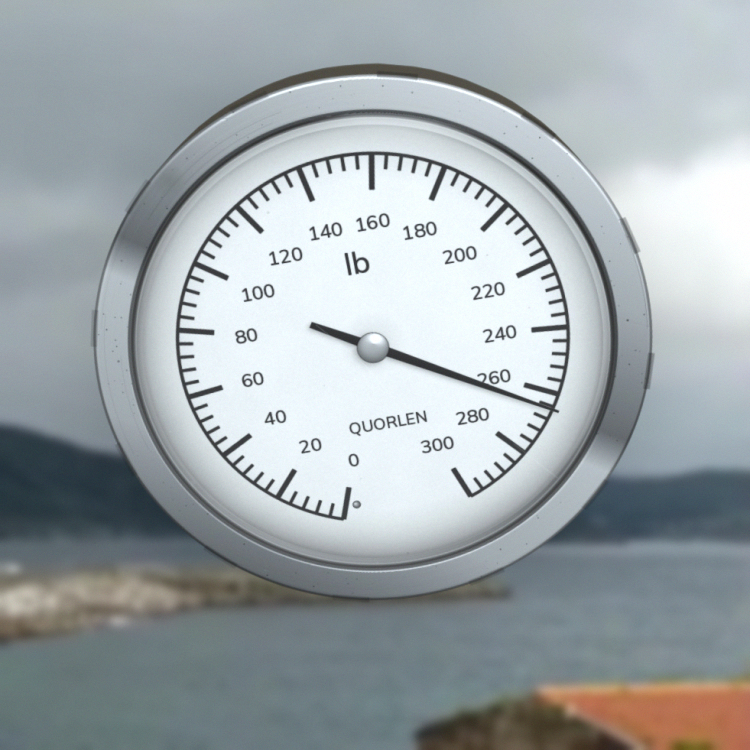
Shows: 264 lb
